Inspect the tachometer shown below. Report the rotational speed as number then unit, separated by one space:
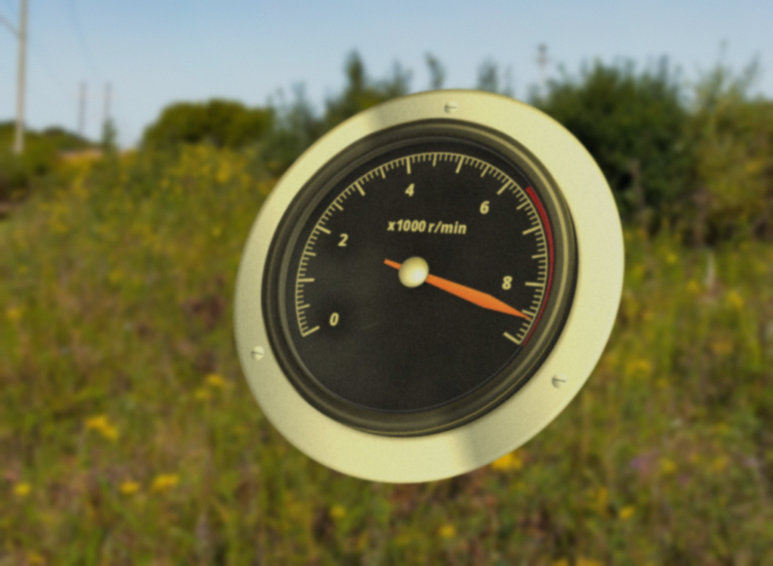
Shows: 8600 rpm
